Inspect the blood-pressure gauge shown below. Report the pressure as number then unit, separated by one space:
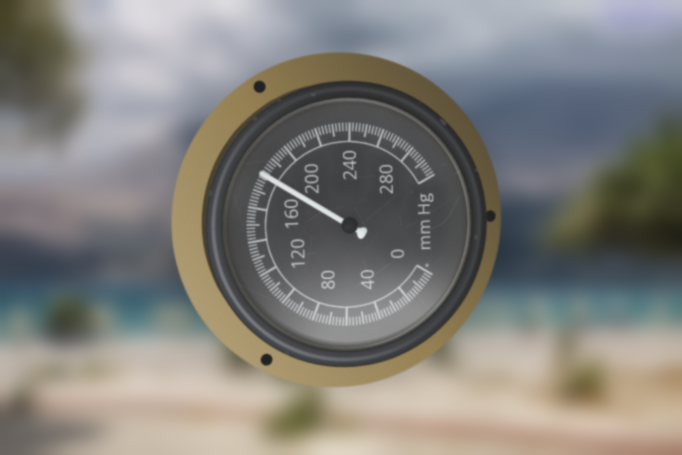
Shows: 180 mmHg
